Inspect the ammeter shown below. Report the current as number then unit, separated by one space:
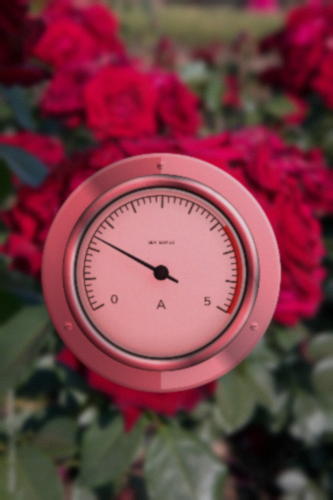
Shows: 1.2 A
